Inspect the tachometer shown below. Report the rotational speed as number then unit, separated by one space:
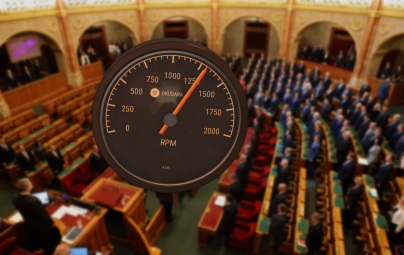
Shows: 1300 rpm
